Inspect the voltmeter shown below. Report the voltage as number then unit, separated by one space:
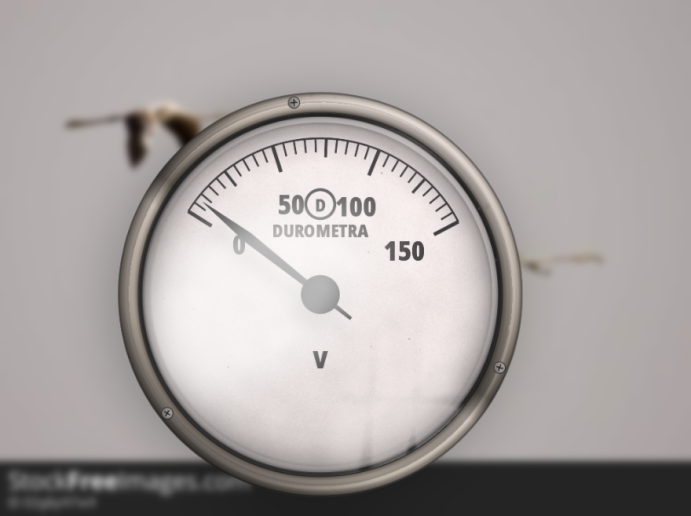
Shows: 7.5 V
